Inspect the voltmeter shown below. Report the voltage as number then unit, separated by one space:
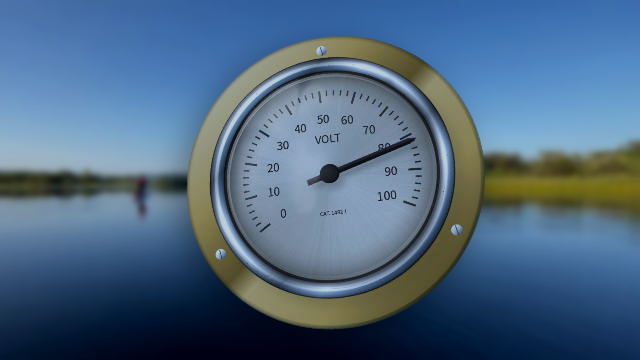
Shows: 82 V
